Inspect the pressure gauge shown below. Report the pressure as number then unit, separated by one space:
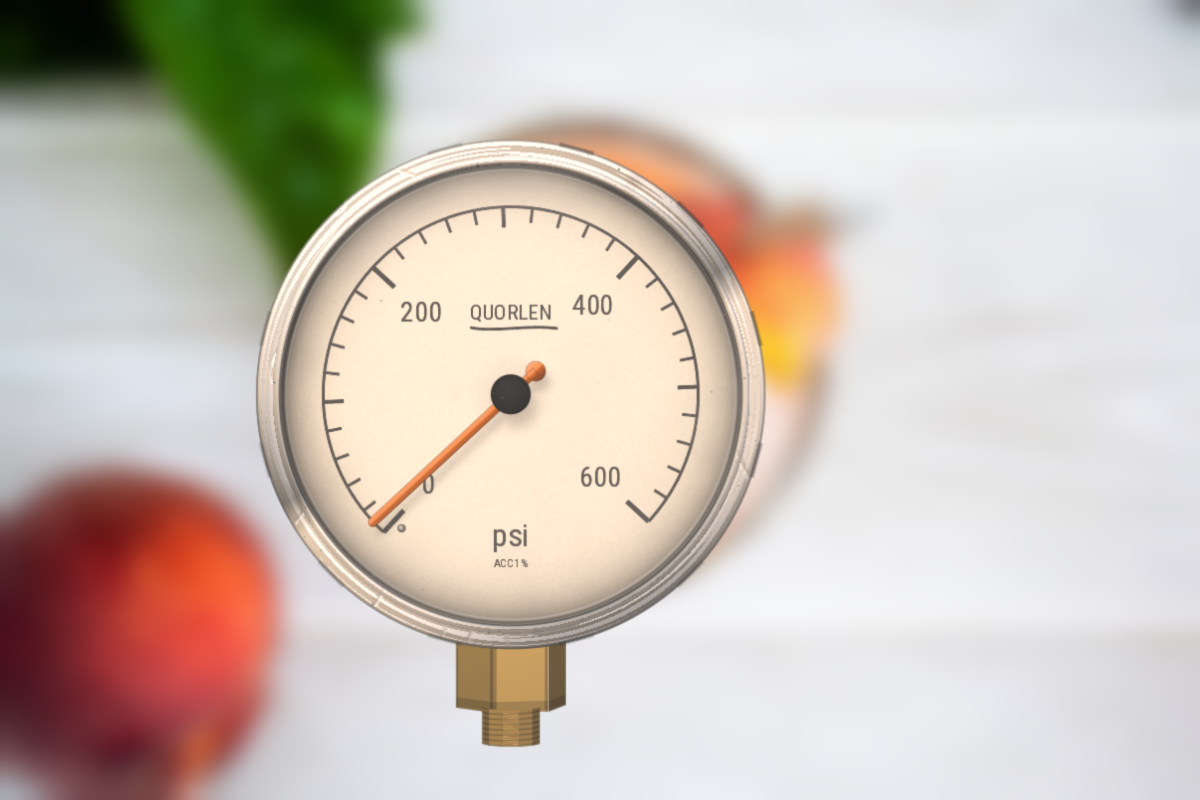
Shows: 10 psi
